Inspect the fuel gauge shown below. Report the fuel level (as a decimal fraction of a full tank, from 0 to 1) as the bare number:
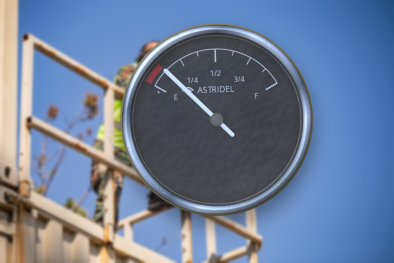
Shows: 0.125
